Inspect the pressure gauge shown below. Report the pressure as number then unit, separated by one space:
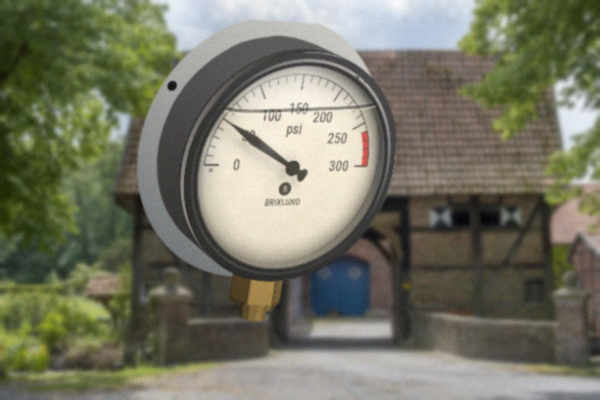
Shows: 50 psi
